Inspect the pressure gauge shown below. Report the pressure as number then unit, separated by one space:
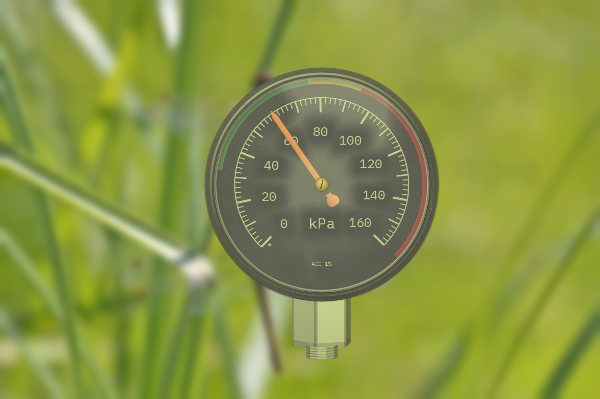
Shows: 60 kPa
